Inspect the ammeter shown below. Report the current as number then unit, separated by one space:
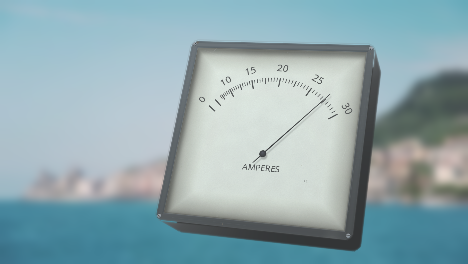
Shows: 27.5 A
